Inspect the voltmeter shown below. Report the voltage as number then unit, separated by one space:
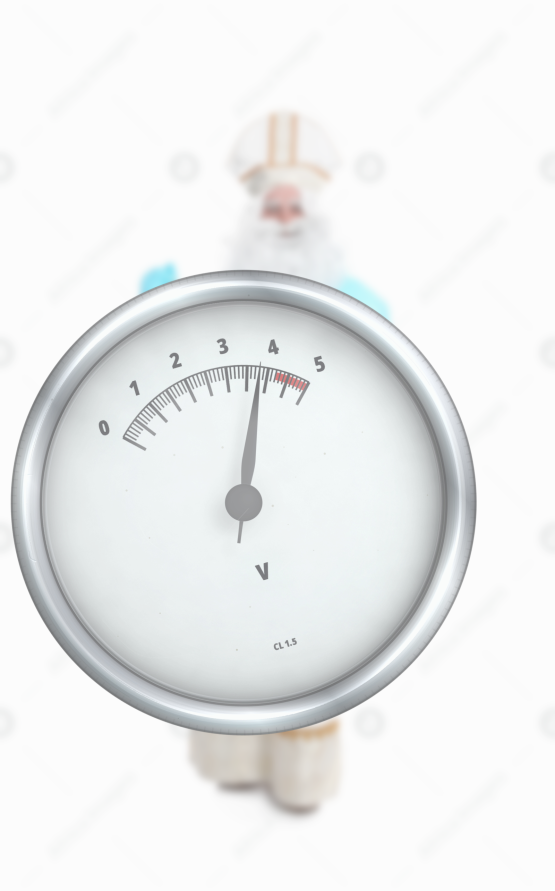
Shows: 3.8 V
